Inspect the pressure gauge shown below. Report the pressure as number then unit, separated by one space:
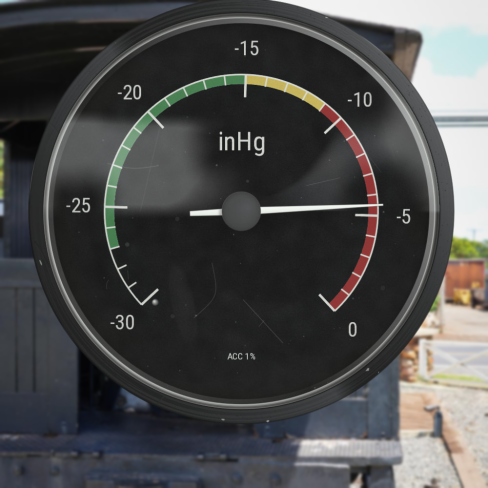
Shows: -5.5 inHg
